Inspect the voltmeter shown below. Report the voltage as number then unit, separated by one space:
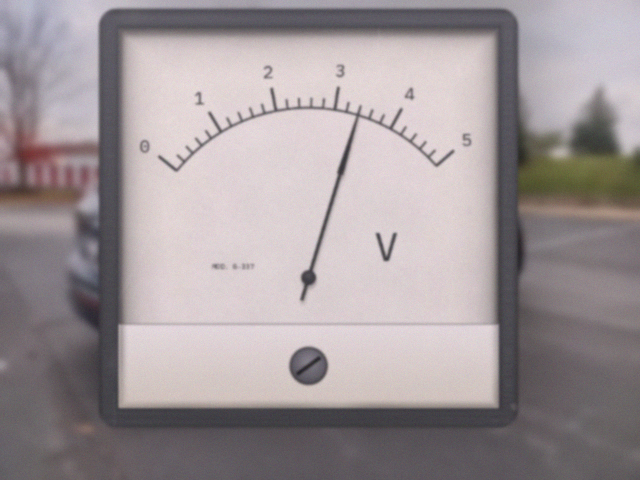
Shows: 3.4 V
